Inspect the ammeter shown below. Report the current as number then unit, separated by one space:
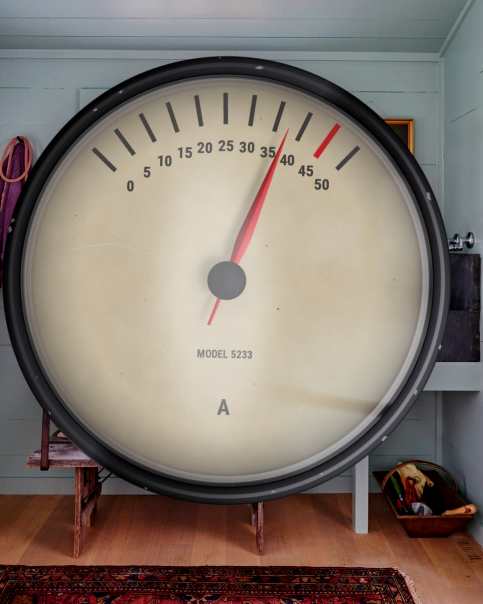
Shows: 37.5 A
